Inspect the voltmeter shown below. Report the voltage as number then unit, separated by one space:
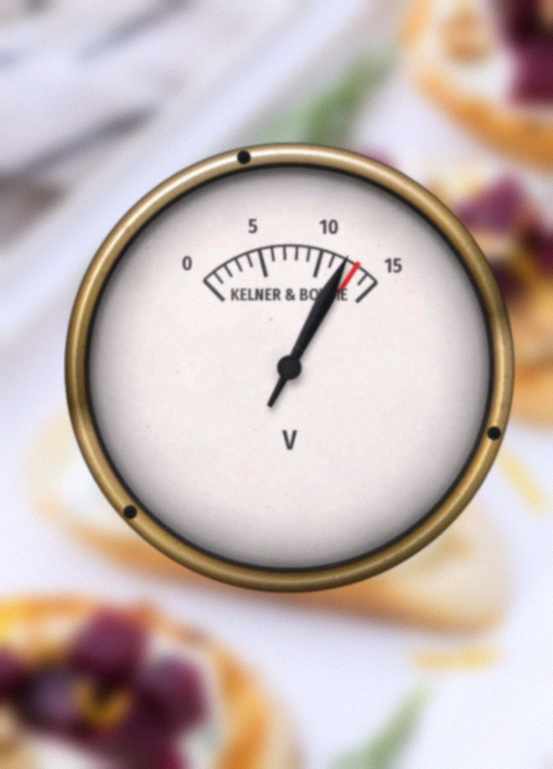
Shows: 12 V
